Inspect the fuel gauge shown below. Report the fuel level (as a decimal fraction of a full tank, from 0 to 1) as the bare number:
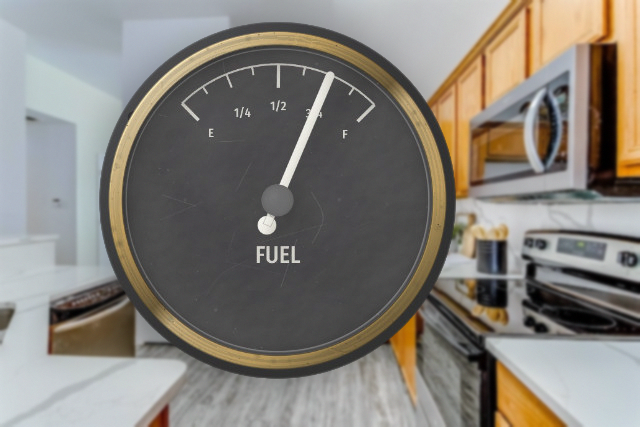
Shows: 0.75
